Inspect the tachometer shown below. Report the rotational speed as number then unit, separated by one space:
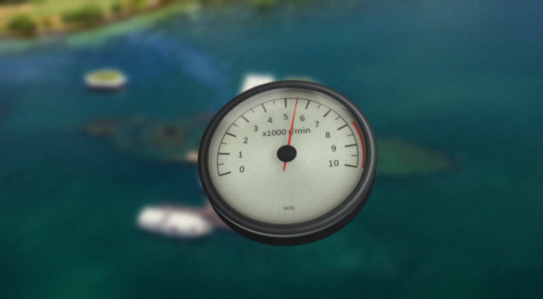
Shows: 5500 rpm
